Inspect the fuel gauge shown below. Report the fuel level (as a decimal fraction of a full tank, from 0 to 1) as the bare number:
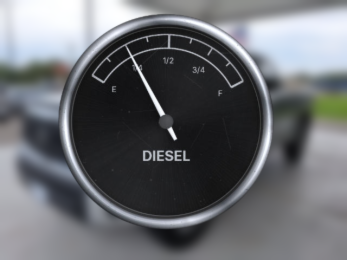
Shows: 0.25
